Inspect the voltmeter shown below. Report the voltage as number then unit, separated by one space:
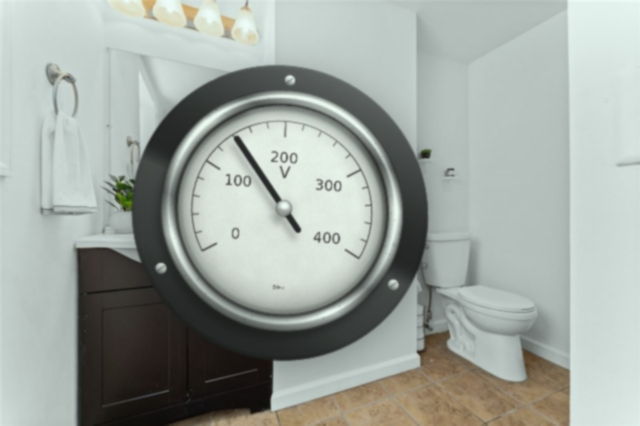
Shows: 140 V
